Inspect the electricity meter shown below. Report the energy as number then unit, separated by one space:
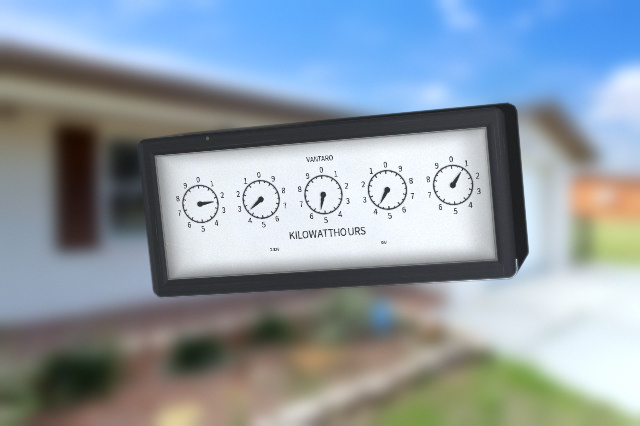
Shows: 23541 kWh
